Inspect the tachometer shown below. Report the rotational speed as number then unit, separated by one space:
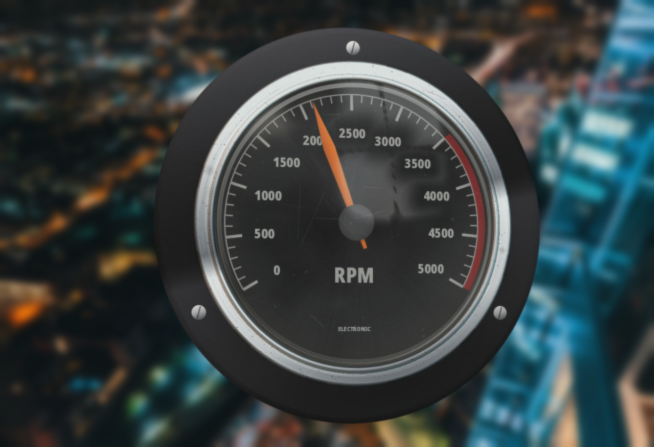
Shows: 2100 rpm
